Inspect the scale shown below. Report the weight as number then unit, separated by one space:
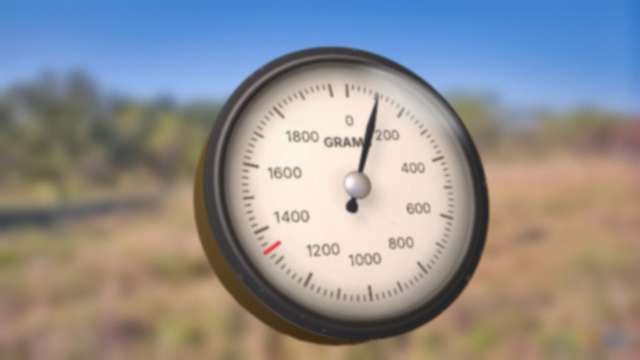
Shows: 100 g
